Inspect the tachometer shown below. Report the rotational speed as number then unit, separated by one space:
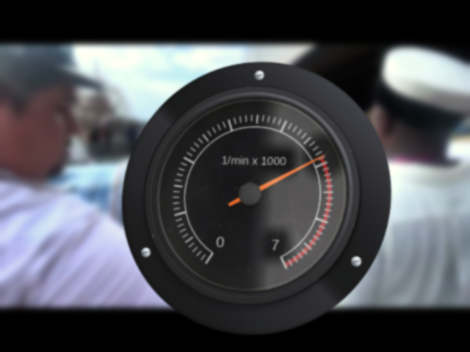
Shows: 4900 rpm
